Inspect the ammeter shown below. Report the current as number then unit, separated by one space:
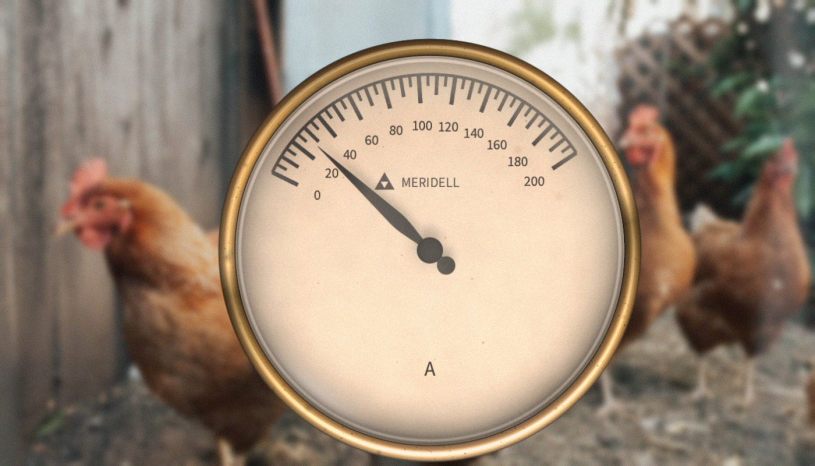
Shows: 27.5 A
